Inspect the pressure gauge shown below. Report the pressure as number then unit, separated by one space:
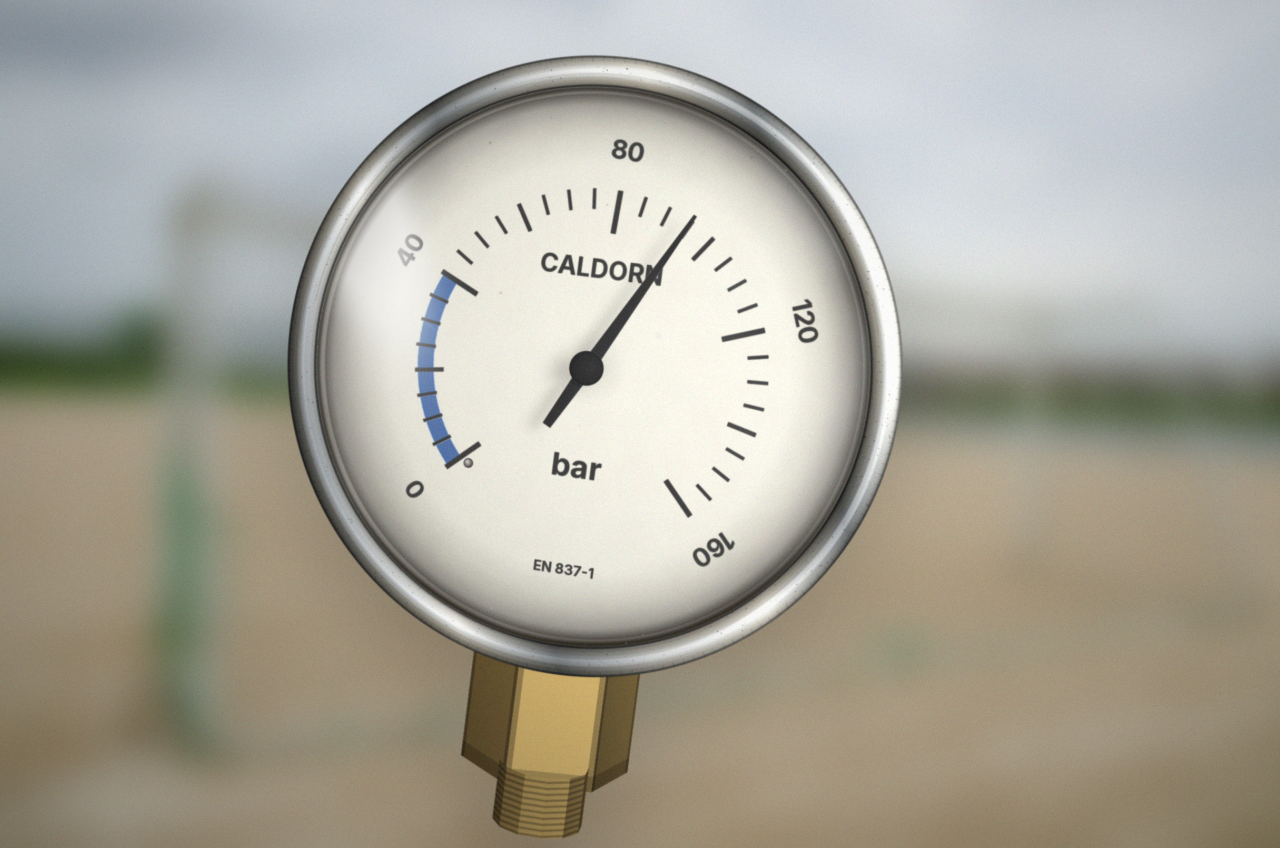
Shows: 95 bar
